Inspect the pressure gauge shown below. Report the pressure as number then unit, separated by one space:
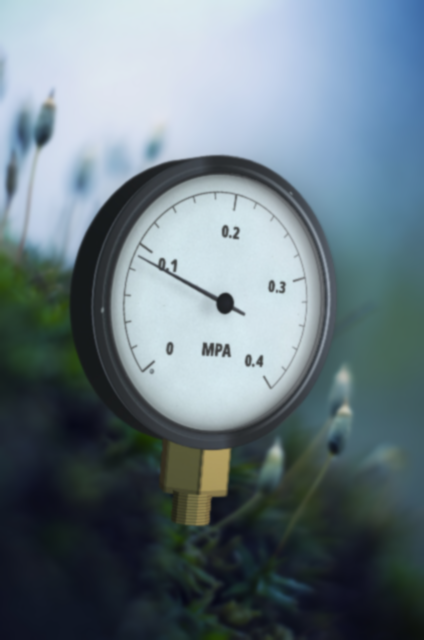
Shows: 0.09 MPa
